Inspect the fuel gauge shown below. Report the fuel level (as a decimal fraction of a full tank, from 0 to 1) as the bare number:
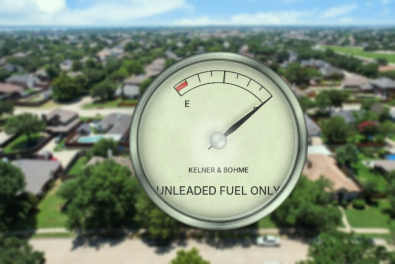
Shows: 1
